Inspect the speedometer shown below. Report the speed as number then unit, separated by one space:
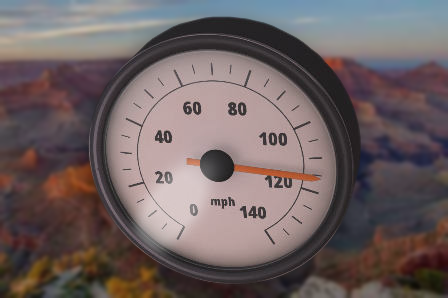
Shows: 115 mph
